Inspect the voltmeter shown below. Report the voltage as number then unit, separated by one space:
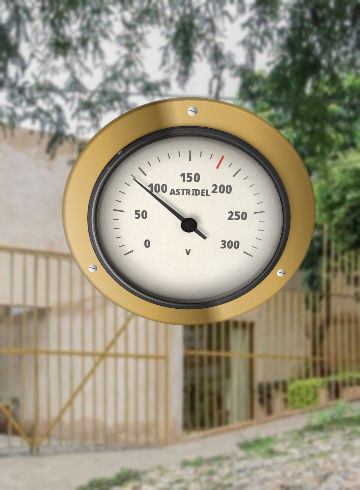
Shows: 90 V
